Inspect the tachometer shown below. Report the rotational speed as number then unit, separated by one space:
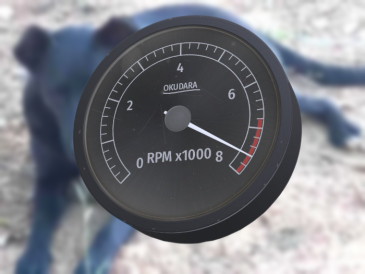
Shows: 7600 rpm
